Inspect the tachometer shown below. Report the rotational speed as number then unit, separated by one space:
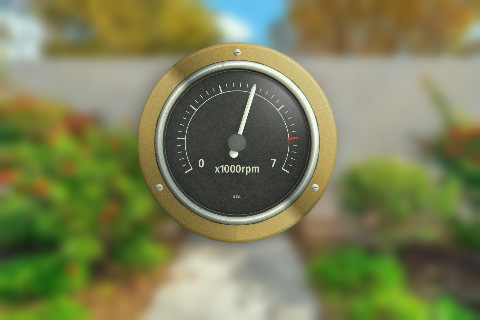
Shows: 4000 rpm
